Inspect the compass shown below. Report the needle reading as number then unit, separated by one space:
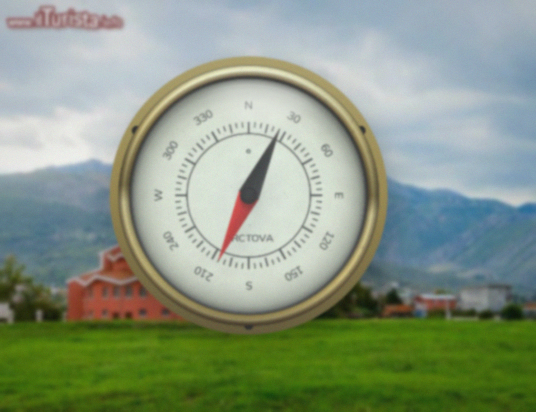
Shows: 205 °
